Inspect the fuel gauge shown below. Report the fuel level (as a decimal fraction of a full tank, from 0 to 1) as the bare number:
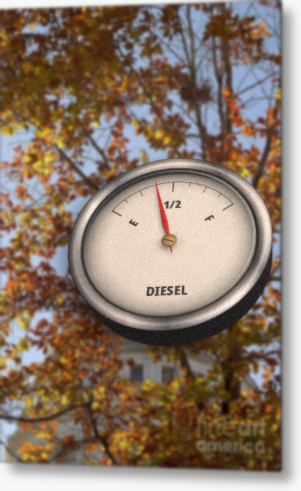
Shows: 0.375
